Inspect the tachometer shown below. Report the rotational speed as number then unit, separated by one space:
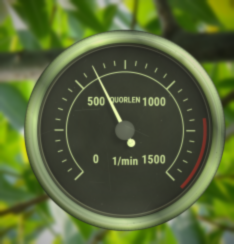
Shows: 600 rpm
